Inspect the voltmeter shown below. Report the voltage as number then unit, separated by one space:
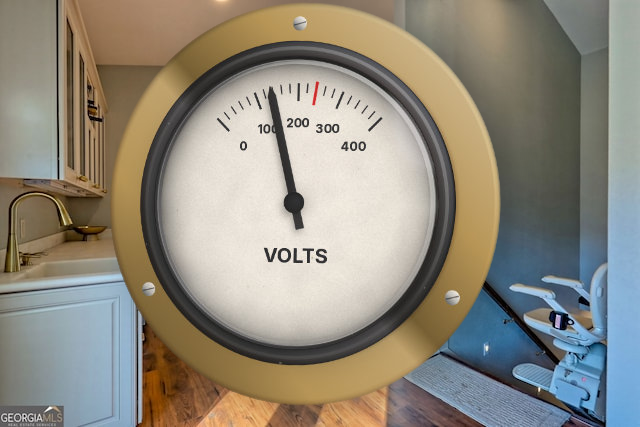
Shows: 140 V
